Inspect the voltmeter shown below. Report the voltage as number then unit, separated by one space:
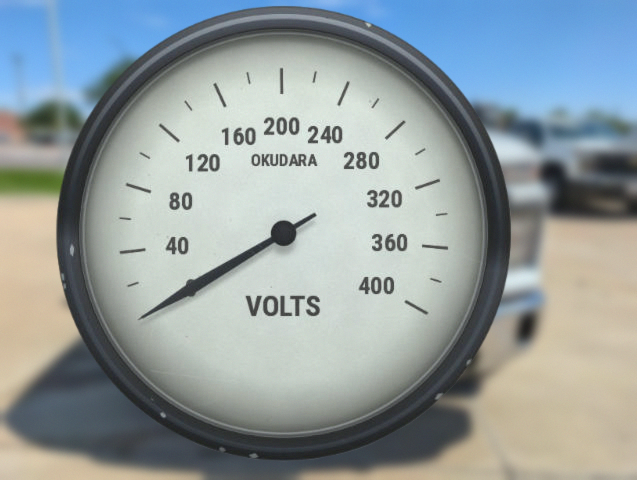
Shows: 0 V
